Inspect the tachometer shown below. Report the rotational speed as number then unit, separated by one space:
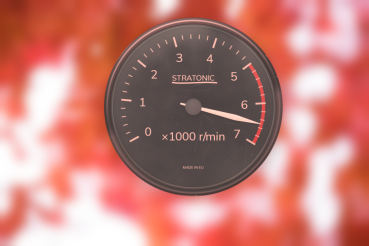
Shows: 6500 rpm
